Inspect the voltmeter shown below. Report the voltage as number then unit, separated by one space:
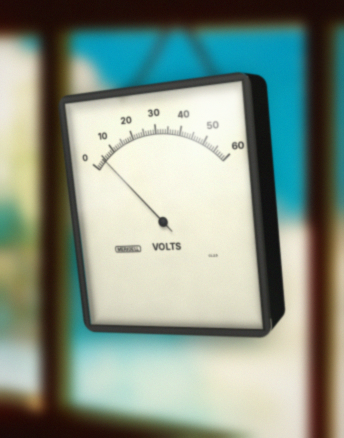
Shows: 5 V
